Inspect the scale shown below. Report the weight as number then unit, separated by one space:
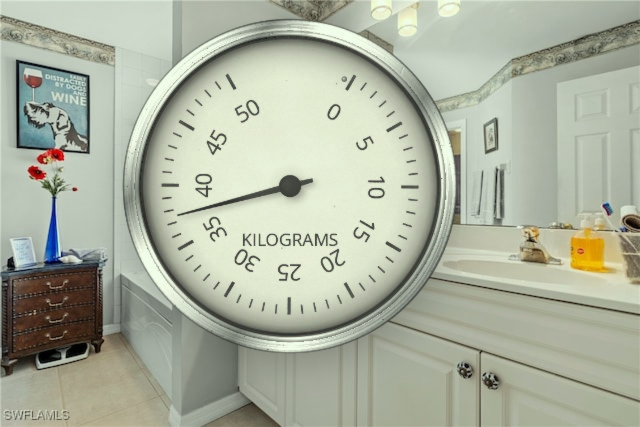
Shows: 37.5 kg
